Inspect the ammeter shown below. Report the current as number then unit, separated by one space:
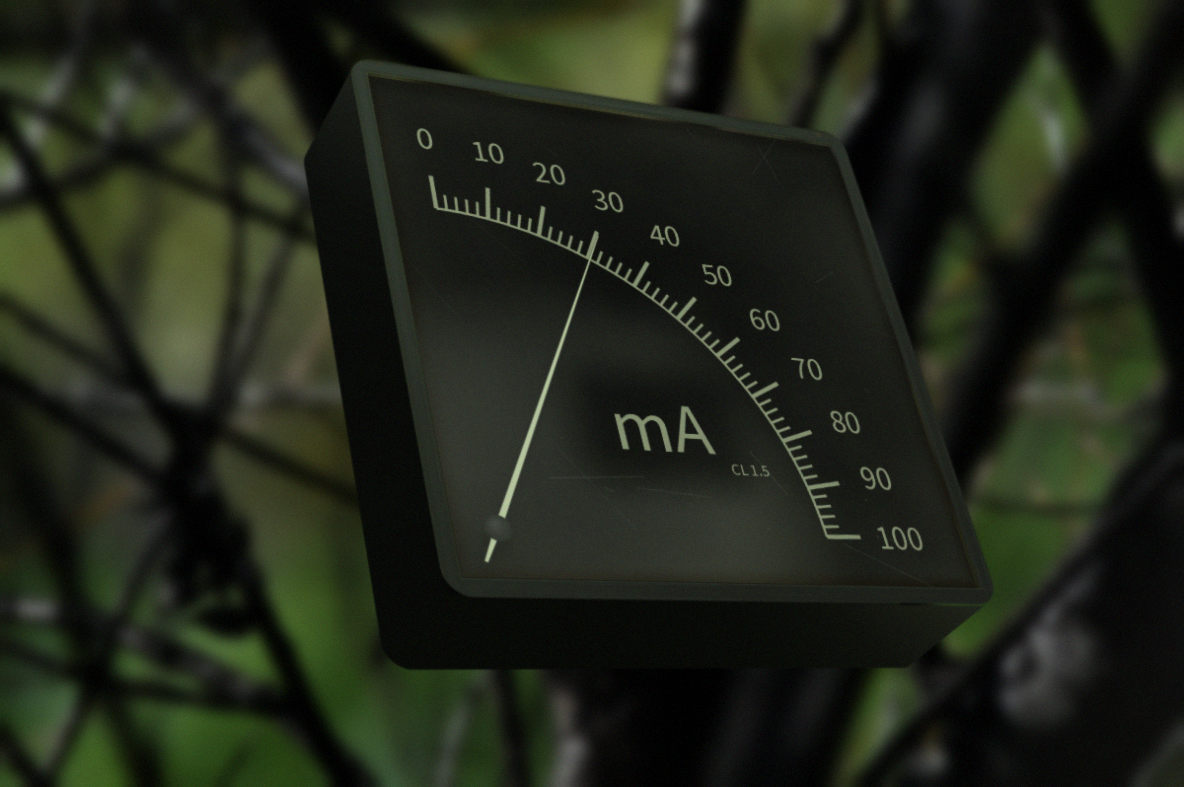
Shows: 30 mA
